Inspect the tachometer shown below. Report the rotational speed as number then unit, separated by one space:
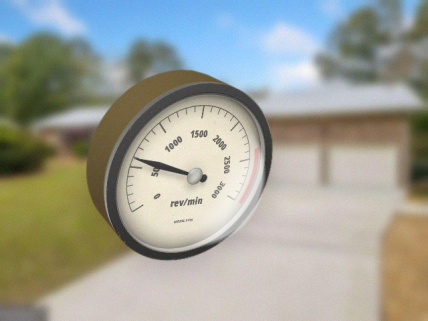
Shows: 600 rpm
